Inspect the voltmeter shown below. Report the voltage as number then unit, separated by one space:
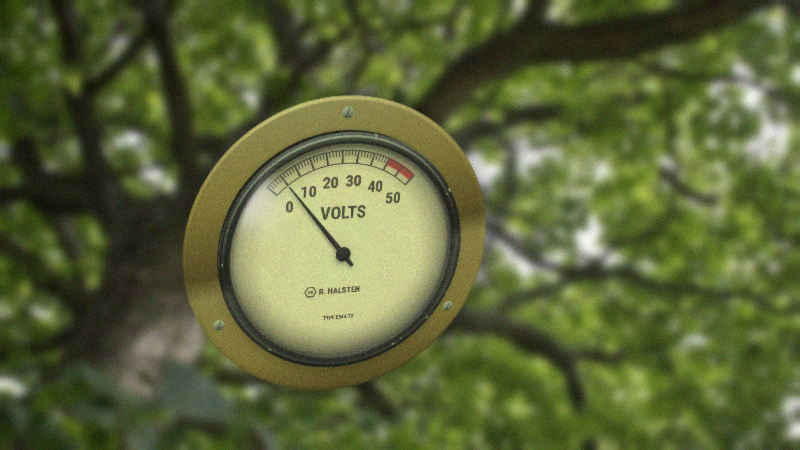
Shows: 5 V
